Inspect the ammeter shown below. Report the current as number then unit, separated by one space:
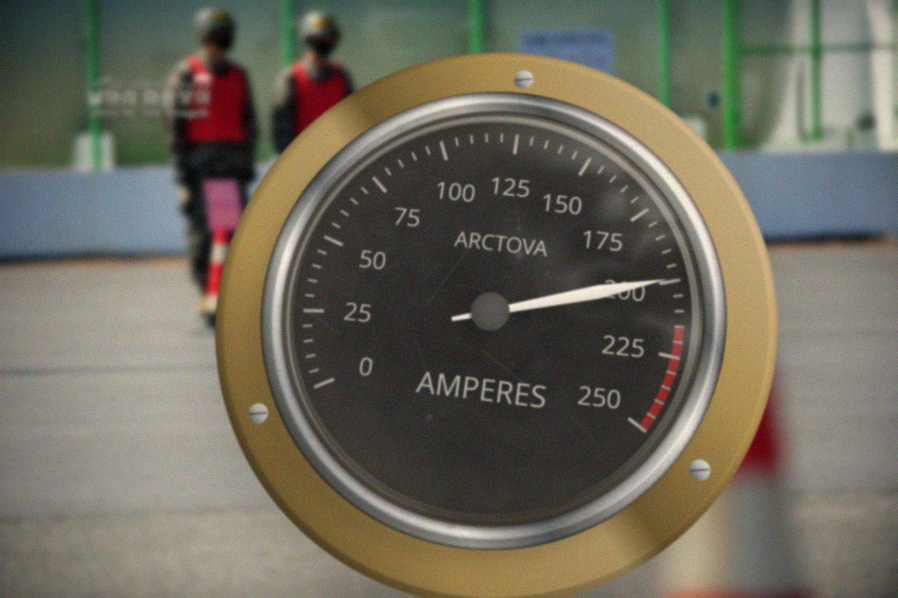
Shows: 200 A
